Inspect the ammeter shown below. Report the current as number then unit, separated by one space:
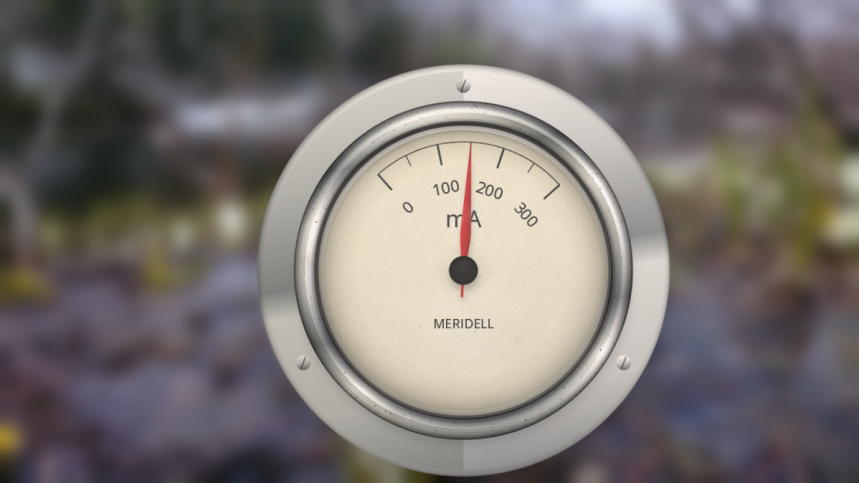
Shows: 150 mA
